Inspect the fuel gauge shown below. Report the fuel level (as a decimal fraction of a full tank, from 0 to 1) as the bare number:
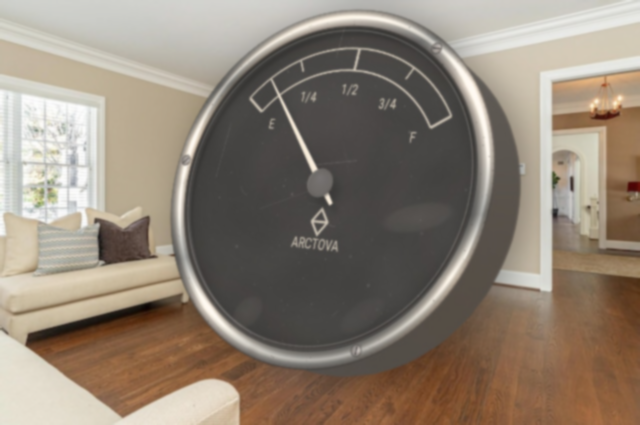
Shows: 0.125
